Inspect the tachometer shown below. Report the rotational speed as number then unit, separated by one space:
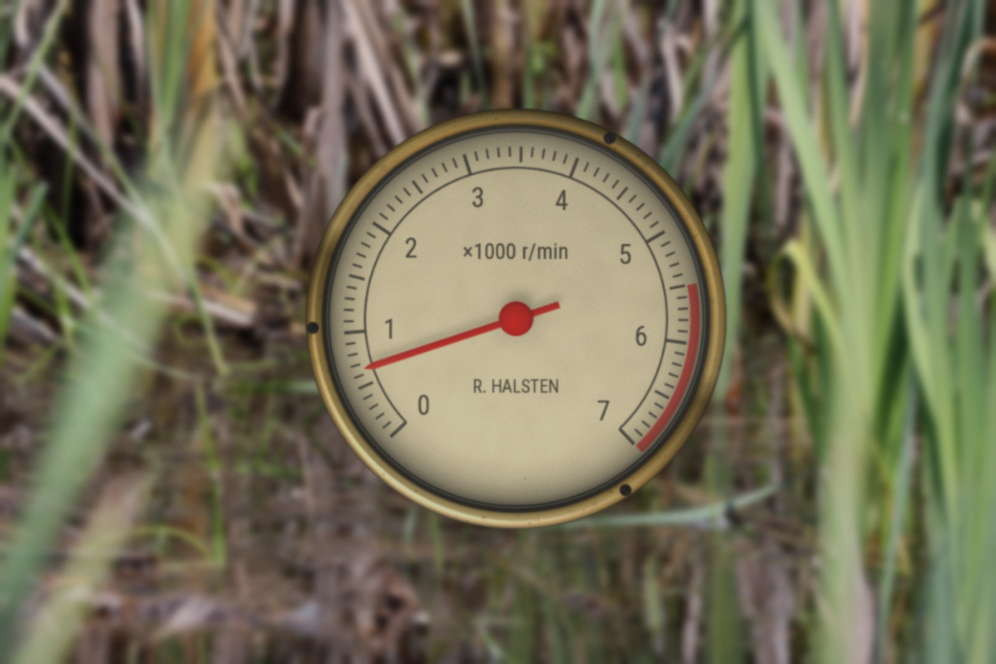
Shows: 650 rpm
